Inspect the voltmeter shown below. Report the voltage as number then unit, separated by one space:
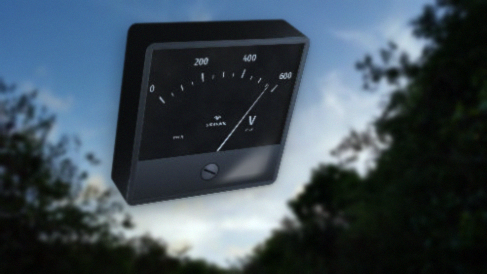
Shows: 550 V
